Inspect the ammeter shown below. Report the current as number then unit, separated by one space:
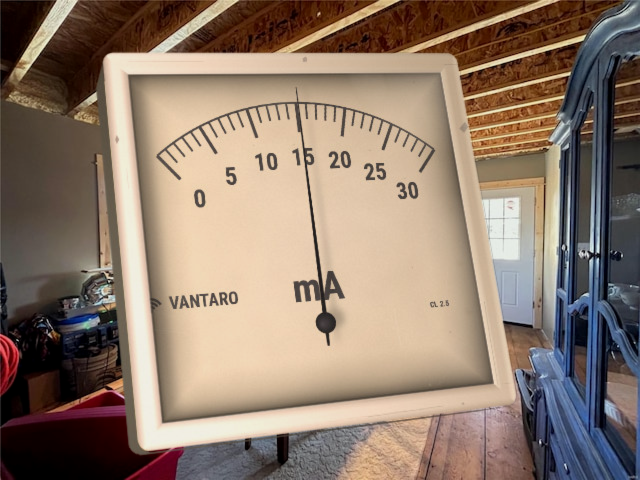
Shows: 15 mA
